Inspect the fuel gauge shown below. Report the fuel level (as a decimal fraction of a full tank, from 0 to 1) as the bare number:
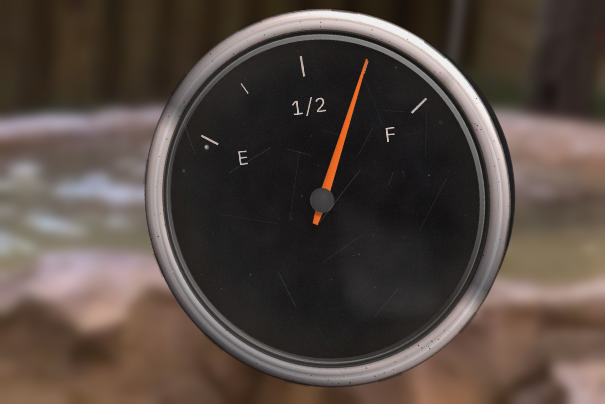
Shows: 0.75
